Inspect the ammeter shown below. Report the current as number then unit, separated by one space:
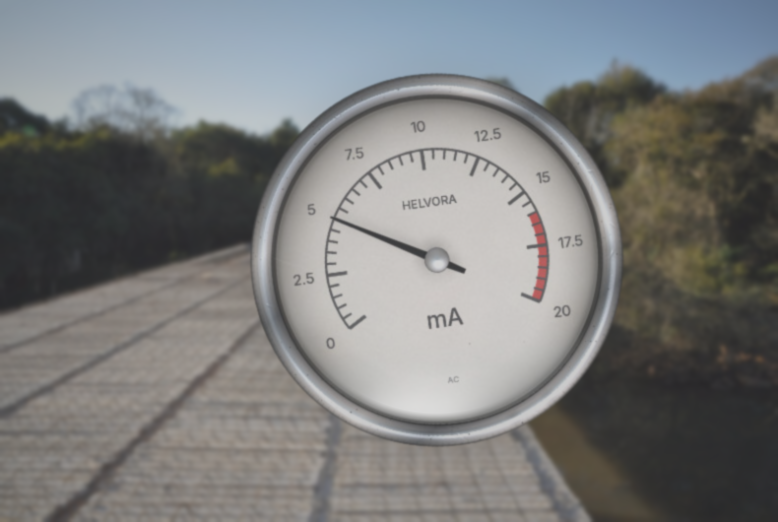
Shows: 5 mA
